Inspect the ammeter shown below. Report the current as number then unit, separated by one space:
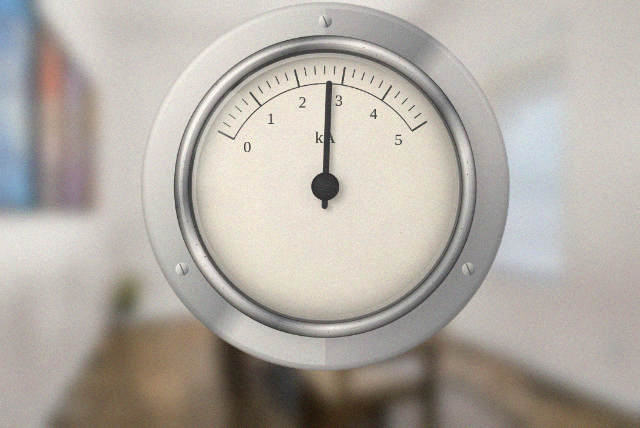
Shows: 2.7 kA
